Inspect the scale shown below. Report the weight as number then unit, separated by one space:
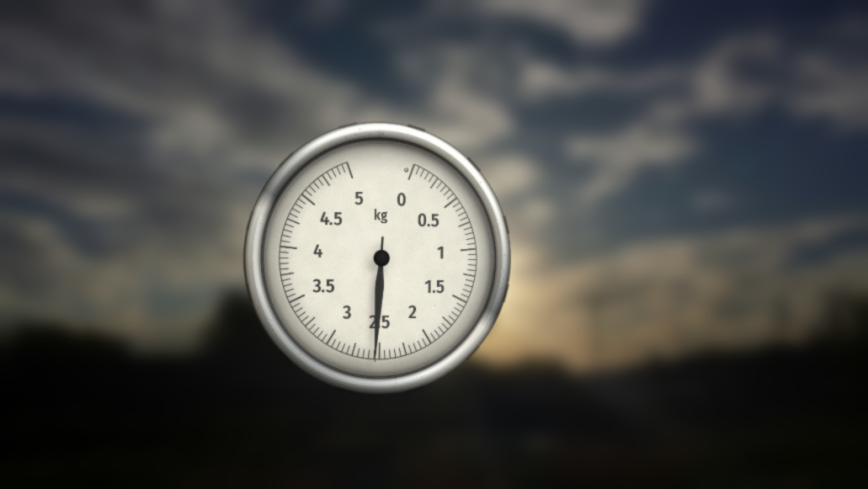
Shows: 2.55 kg
